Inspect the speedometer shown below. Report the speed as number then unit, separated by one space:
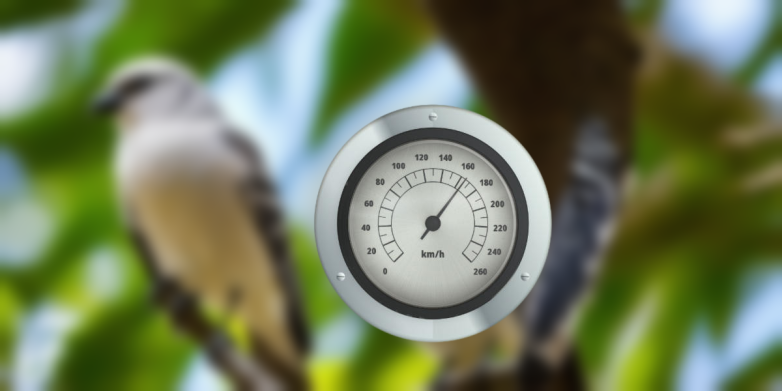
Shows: 165 km/h
